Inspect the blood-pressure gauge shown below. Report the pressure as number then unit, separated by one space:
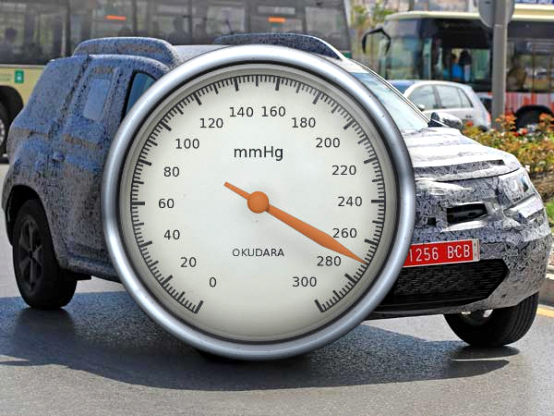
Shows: 270 mmHg
